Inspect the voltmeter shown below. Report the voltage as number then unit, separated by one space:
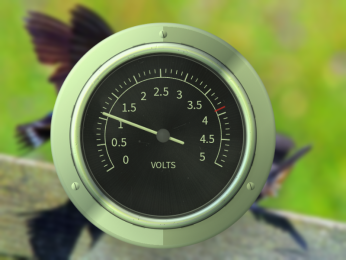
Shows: 1.1 V
